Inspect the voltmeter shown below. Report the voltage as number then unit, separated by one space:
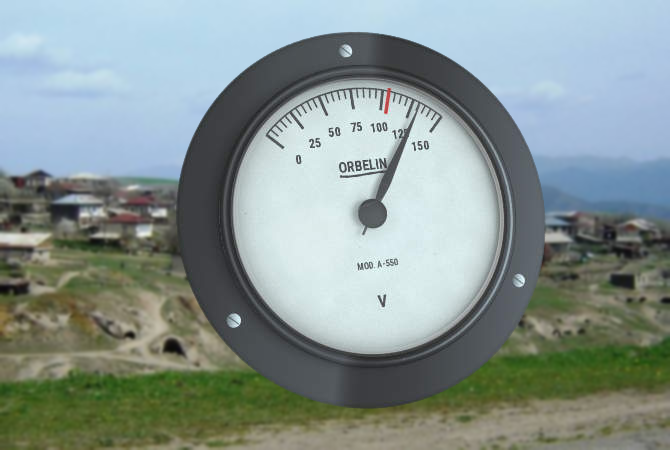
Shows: 130 V
